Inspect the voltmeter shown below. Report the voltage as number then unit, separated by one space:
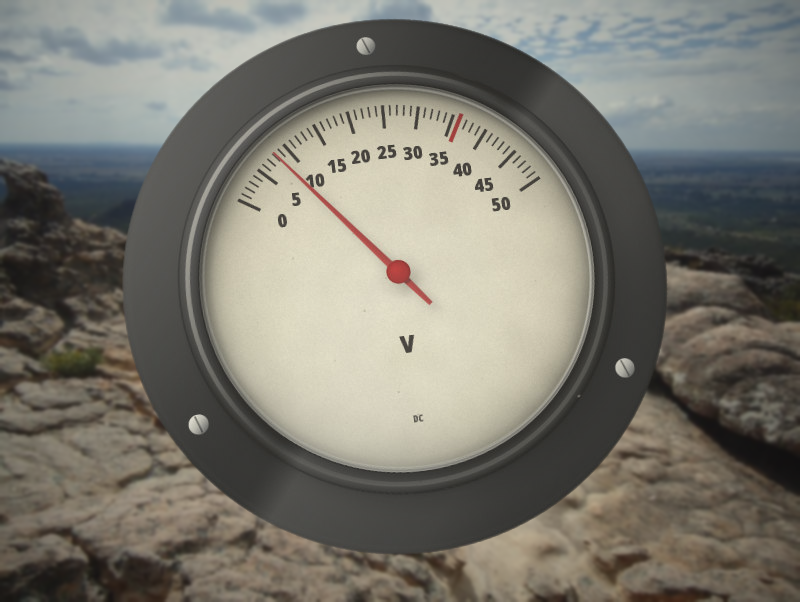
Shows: 8 V
